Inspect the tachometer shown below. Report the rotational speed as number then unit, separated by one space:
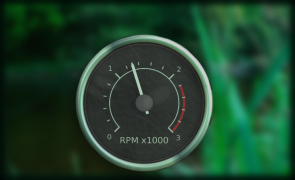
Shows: 1300 rpm
